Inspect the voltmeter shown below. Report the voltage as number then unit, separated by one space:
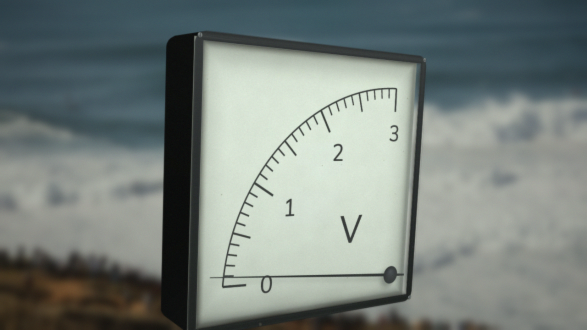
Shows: 0.1 V
